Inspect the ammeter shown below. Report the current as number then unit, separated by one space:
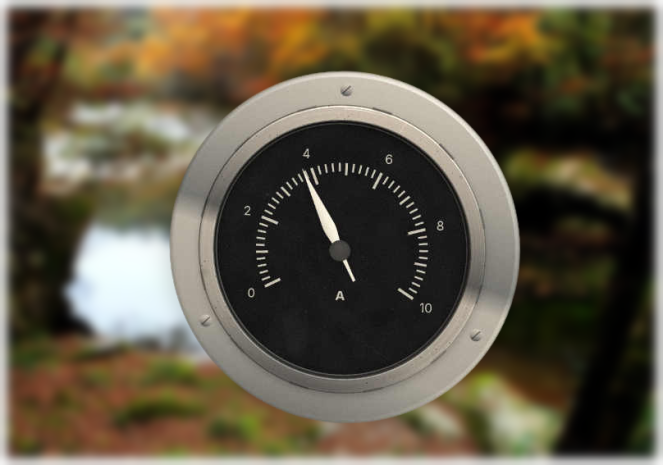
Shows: 3.8 A
